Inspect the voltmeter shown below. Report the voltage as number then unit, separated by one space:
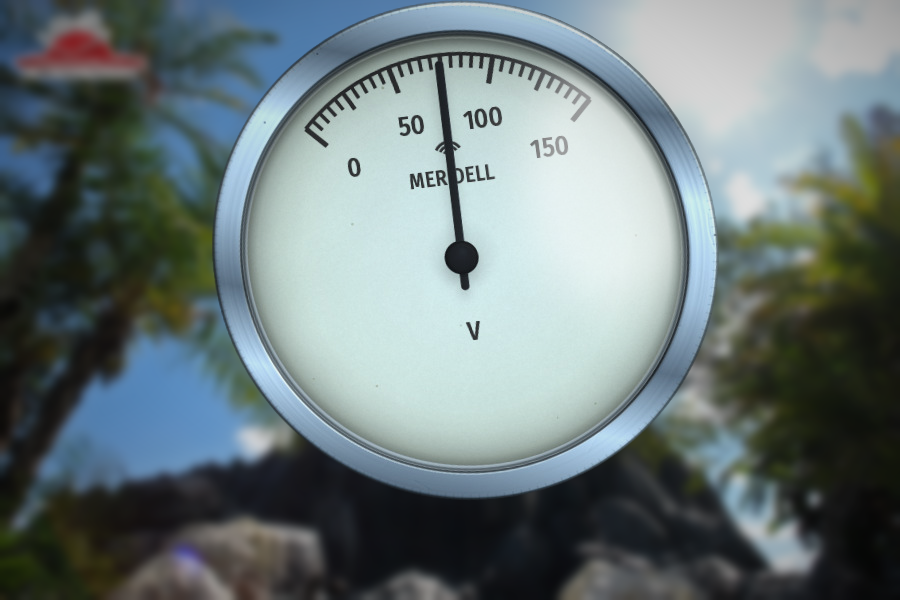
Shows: 75 V
